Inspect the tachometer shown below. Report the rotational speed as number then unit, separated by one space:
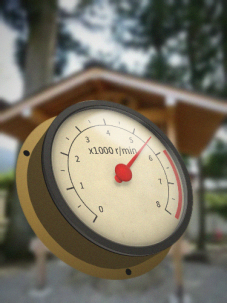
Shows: 5500 rpm
